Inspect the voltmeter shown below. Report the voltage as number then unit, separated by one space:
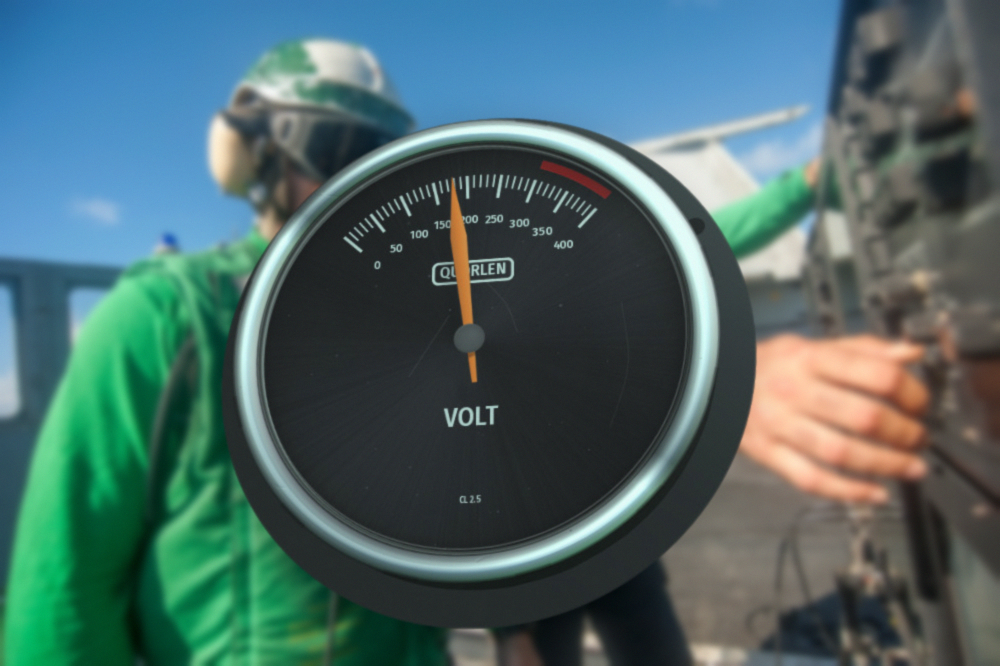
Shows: 180 V
